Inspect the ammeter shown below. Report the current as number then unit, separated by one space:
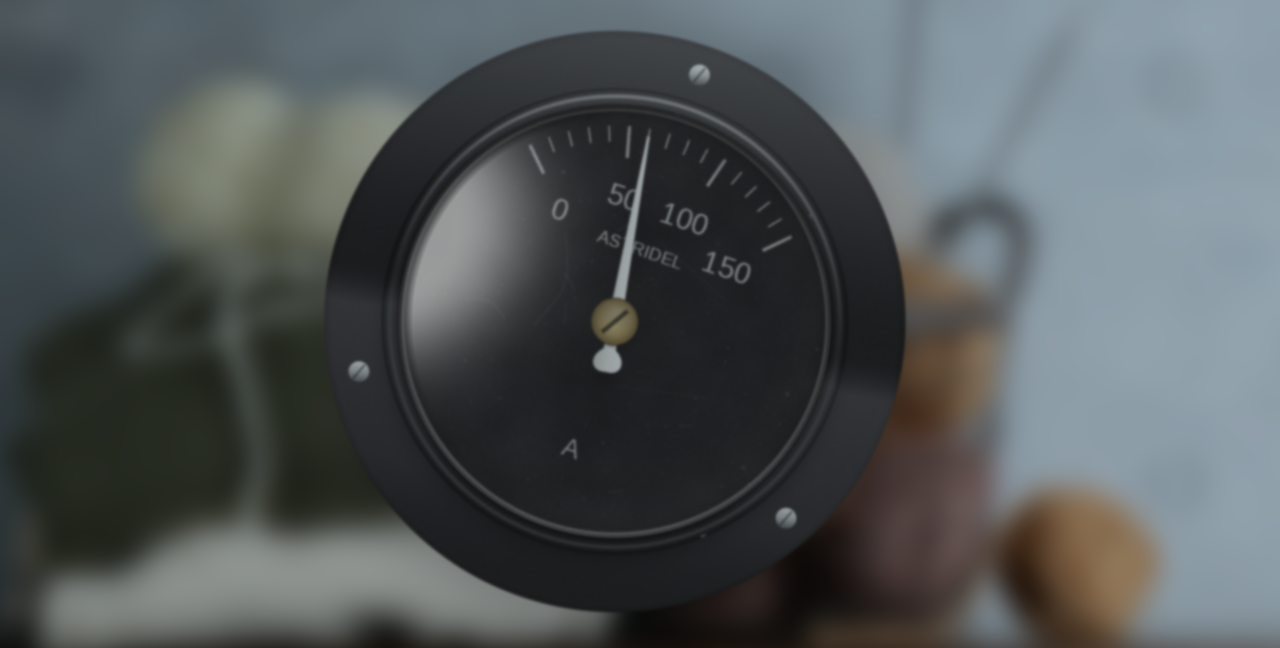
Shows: 60 A
